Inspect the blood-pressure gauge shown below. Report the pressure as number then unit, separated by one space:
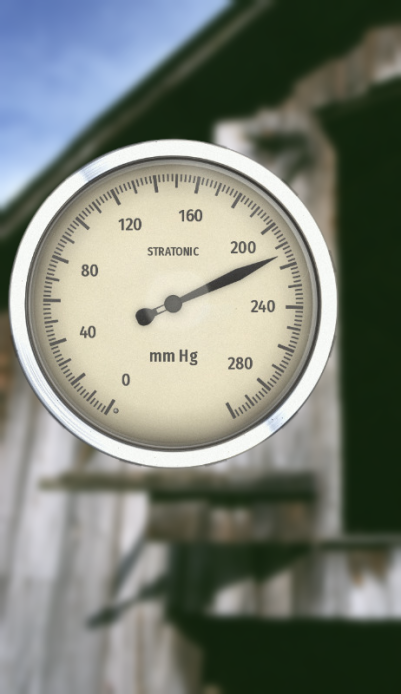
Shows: 214 mmHg
